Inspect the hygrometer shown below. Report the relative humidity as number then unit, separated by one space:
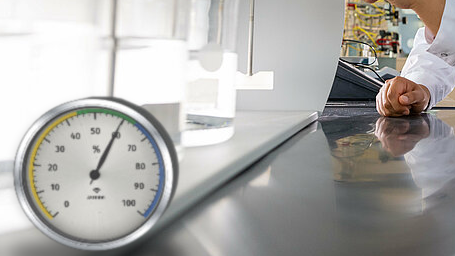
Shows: 60 %
